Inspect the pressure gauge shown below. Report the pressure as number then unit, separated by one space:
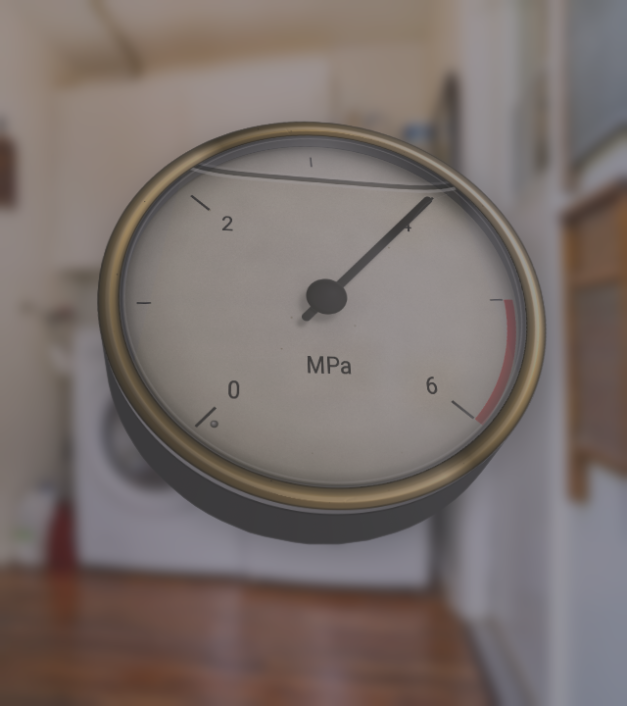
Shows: 4 MPa
